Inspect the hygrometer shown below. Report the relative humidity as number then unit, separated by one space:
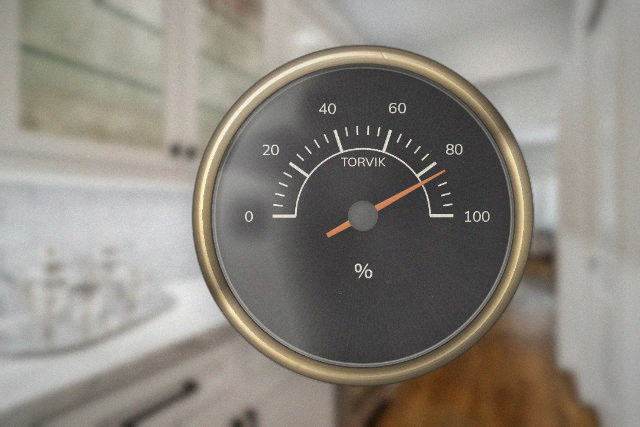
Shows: 84 %
